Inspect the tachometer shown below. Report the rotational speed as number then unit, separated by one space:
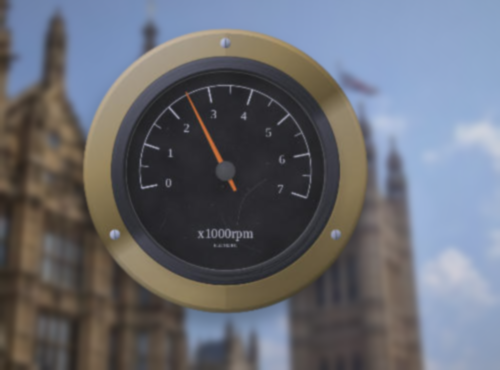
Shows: 2500 rpm
